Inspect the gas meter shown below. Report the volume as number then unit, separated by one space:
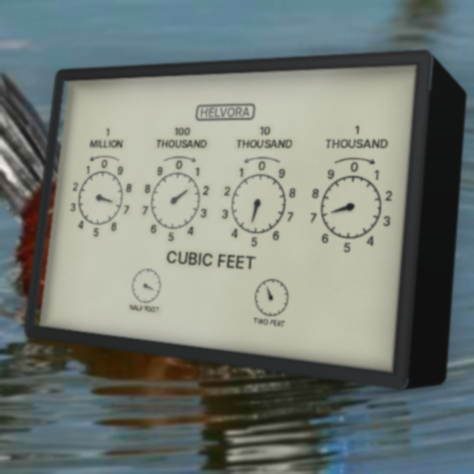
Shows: 714700 ft³
